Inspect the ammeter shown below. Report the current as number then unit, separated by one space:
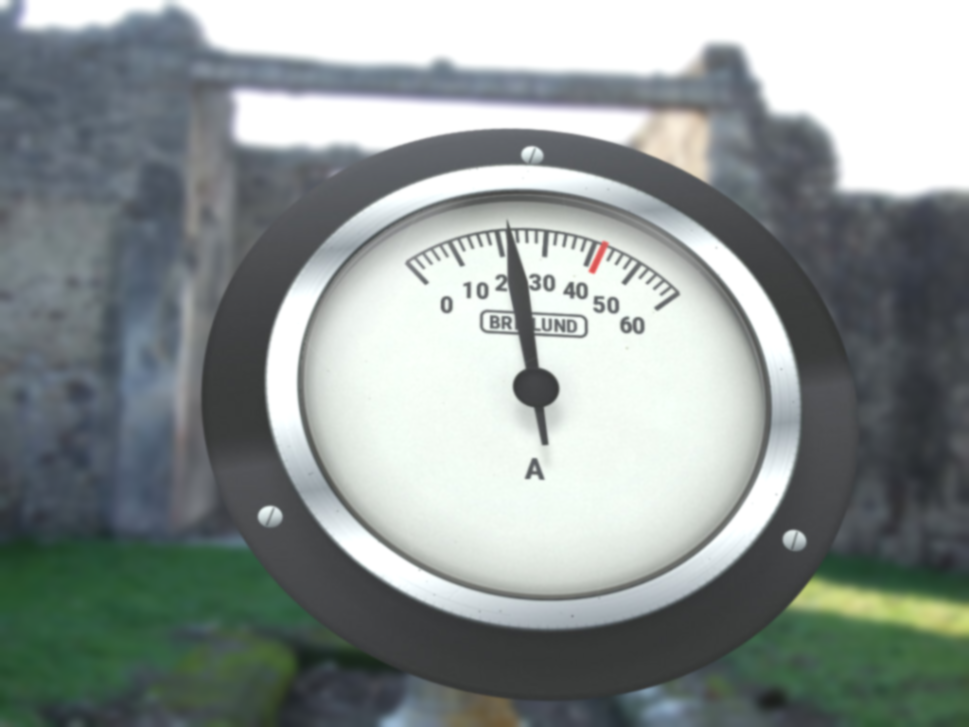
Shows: 22 A
